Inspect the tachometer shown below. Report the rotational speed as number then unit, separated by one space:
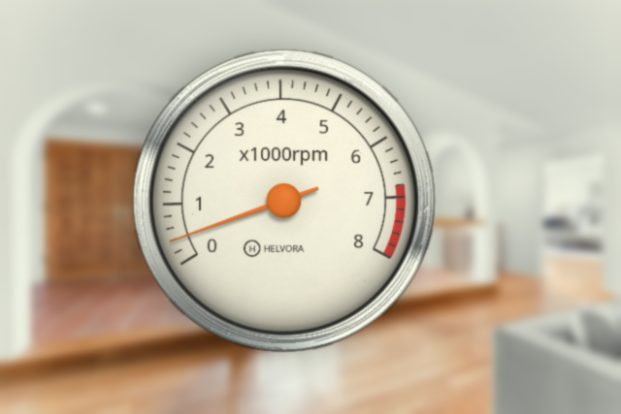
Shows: 400 rpm
